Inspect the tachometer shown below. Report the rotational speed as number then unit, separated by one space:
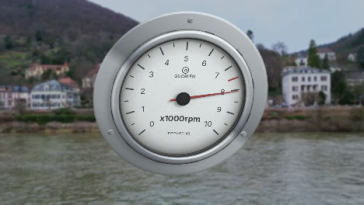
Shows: 8000 rpm
